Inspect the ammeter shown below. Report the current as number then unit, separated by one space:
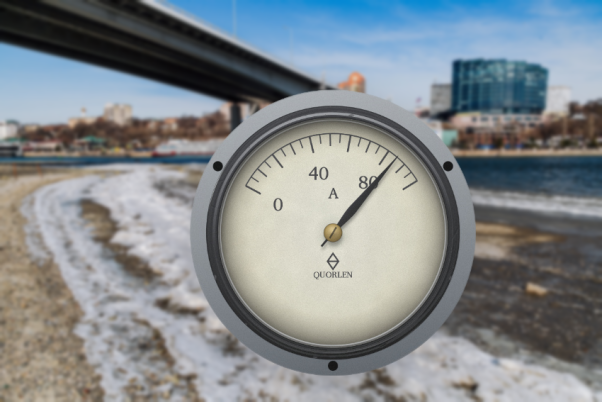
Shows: 85 A
